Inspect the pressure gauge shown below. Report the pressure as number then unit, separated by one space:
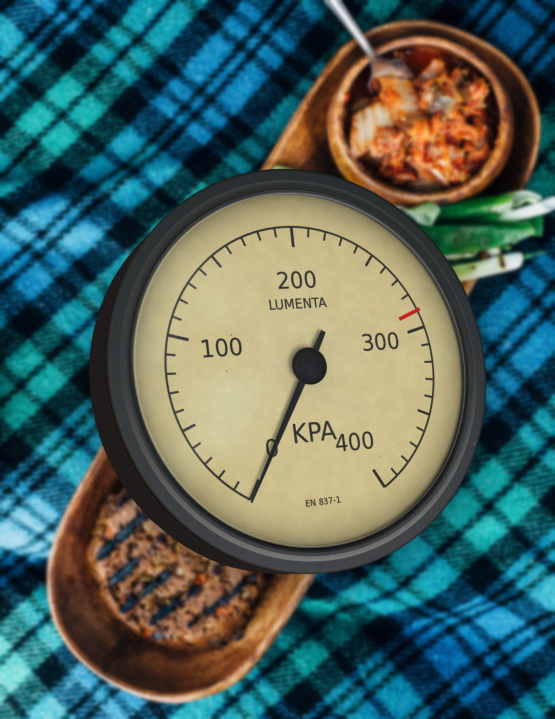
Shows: 0 kPa
